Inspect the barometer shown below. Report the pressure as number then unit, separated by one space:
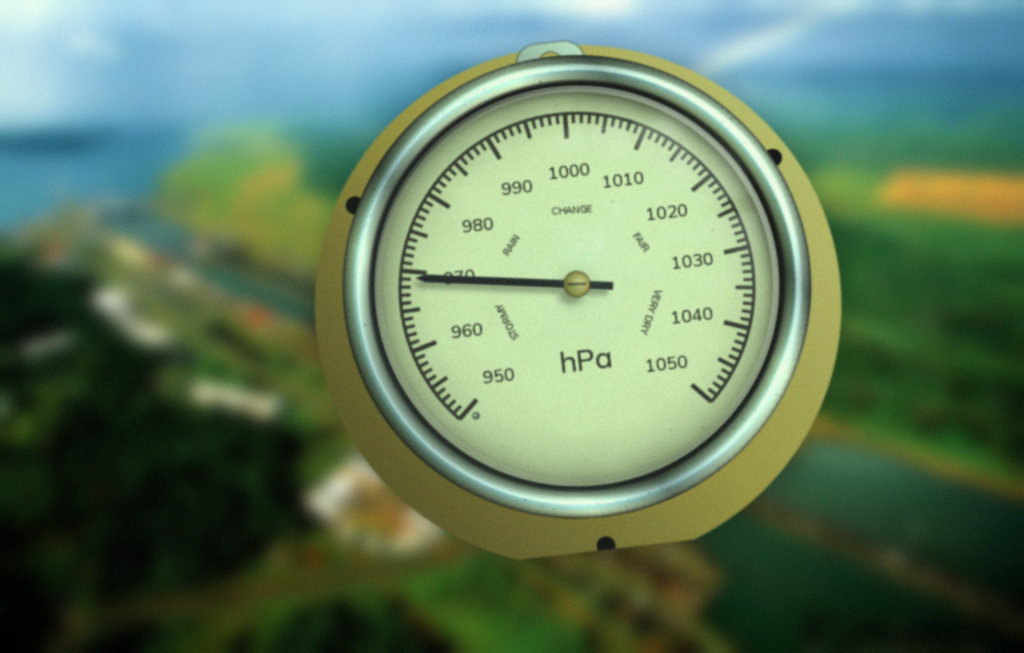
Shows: 969 hPa
